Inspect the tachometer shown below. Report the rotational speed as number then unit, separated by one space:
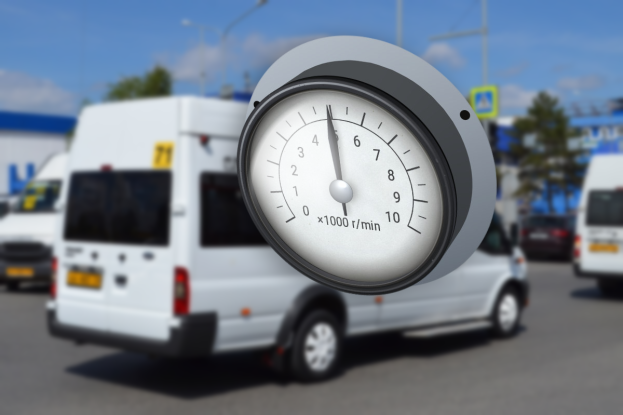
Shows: 5000 rpm
